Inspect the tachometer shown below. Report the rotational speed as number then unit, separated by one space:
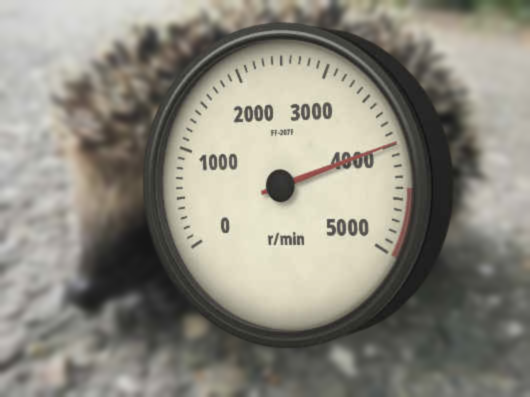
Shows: 4000 rpm
